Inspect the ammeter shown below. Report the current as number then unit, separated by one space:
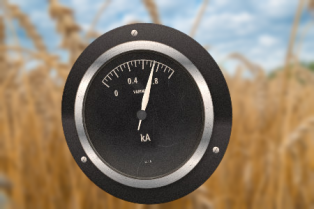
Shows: 0.75 kA
